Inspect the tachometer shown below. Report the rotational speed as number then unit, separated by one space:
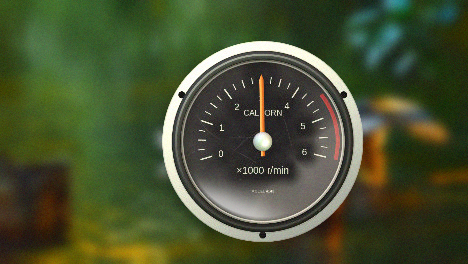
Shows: 3000 rpm
